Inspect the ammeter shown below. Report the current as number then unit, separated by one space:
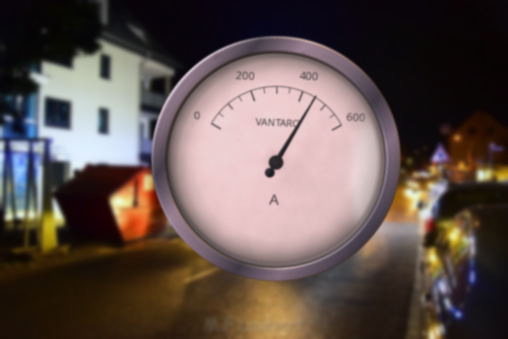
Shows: 450 A
